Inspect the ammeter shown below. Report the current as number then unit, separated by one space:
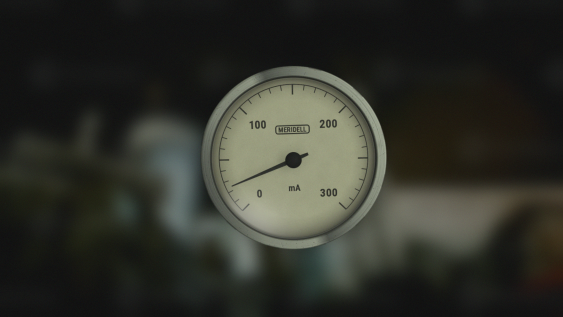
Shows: 25 mA
